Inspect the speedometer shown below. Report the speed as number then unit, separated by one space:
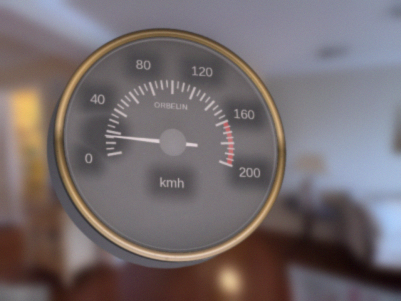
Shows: 15 km/h
